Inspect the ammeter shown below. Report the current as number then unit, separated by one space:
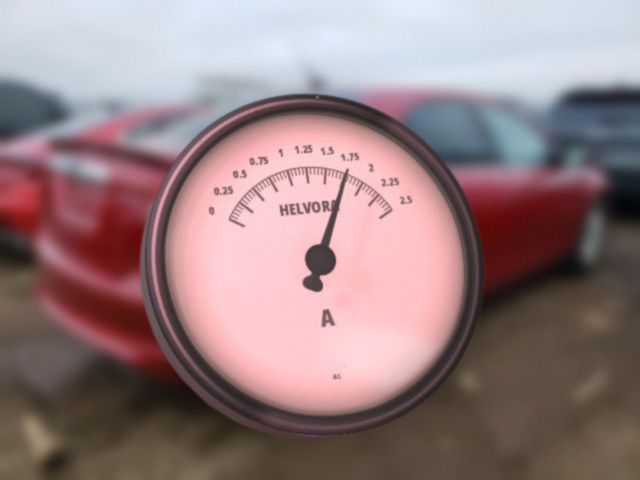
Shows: 1.75 A
